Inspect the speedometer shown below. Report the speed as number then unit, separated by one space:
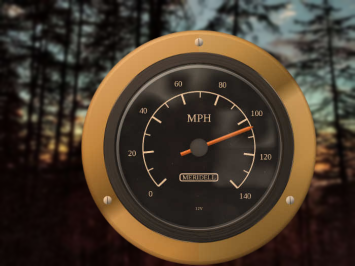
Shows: 105 mph
